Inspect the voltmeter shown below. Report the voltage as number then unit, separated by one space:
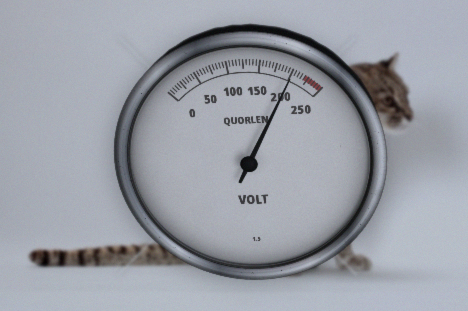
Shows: 200 V
